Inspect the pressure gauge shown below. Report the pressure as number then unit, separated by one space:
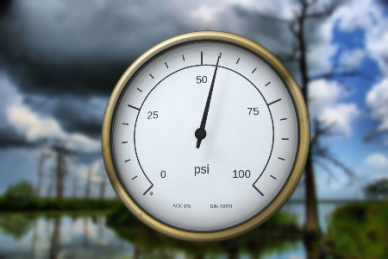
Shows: 55 psi
